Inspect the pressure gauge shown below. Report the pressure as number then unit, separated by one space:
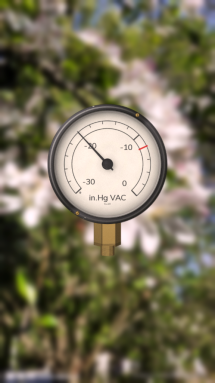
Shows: -20 inHg
